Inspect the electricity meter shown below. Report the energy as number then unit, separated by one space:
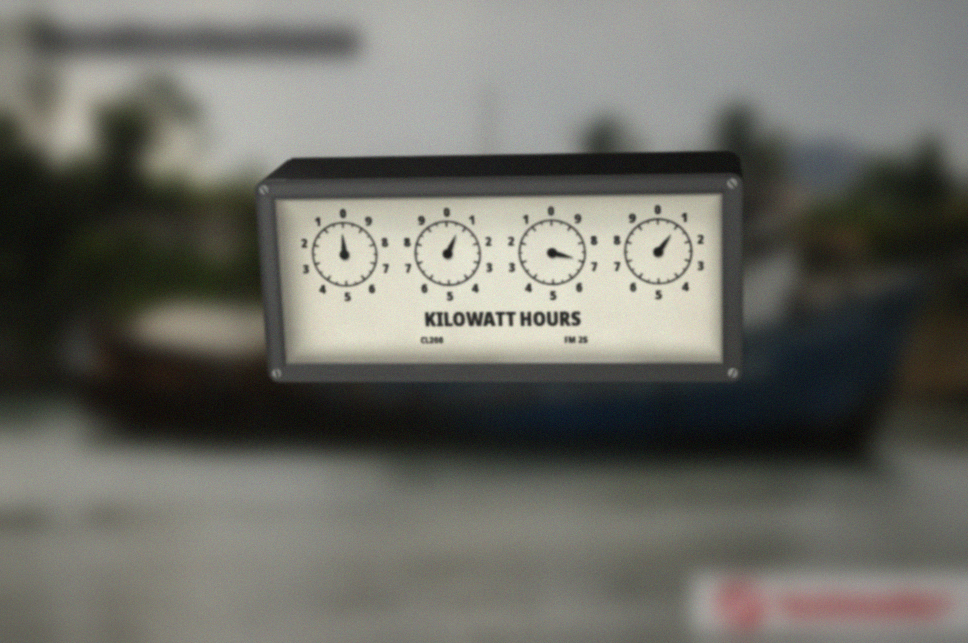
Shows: 71 kWh
